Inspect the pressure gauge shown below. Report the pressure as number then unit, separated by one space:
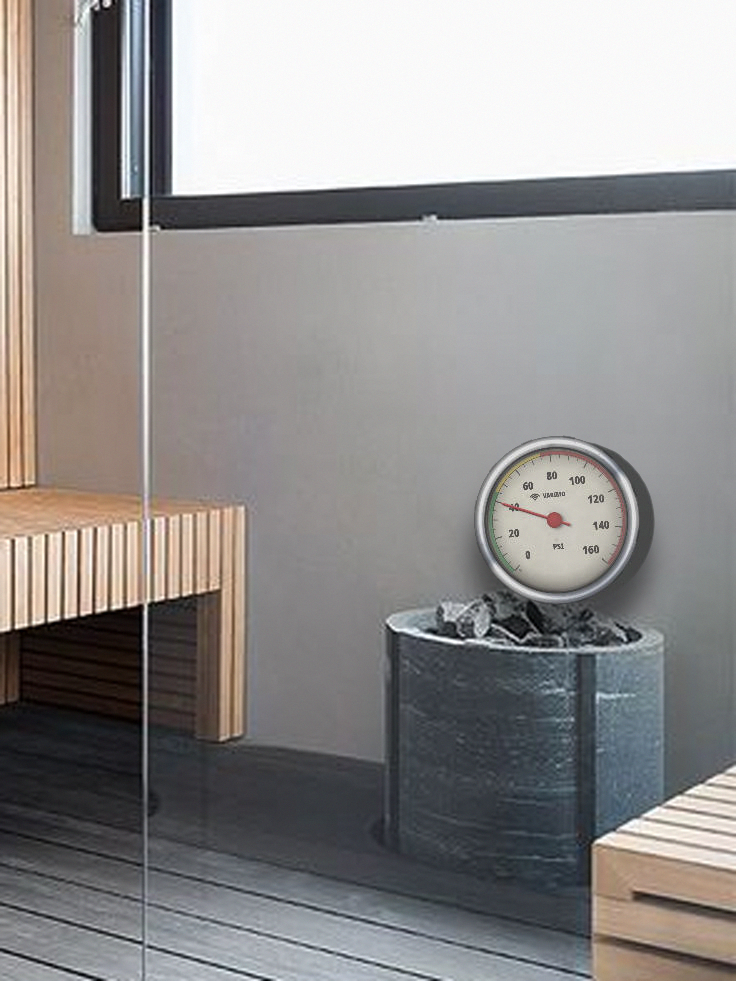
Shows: 40 psi
